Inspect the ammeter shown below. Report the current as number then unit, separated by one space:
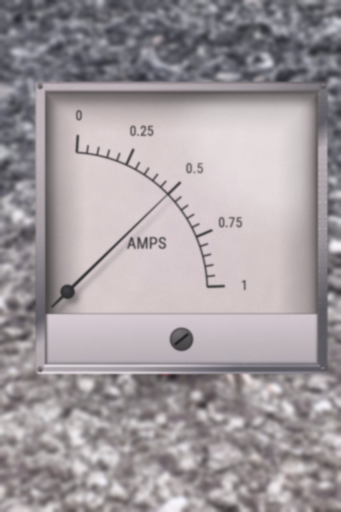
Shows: 0.5 A
